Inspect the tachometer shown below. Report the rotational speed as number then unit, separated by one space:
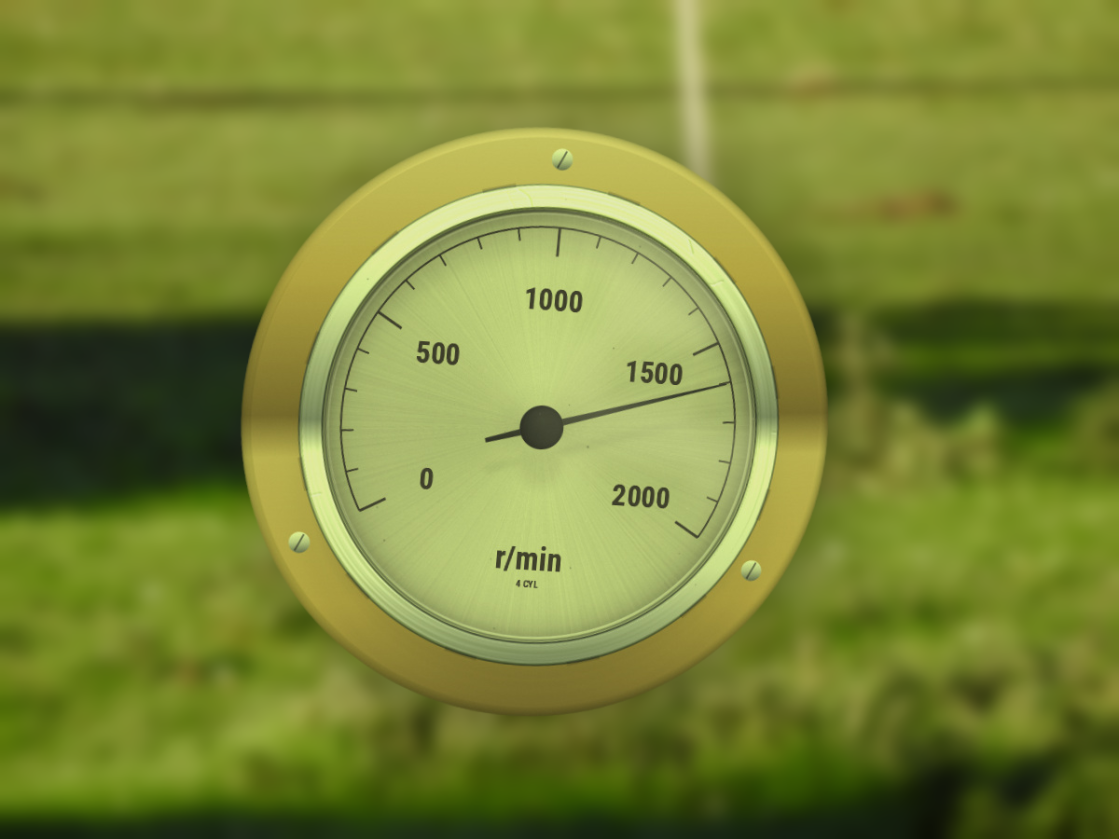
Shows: 1600 rpm
